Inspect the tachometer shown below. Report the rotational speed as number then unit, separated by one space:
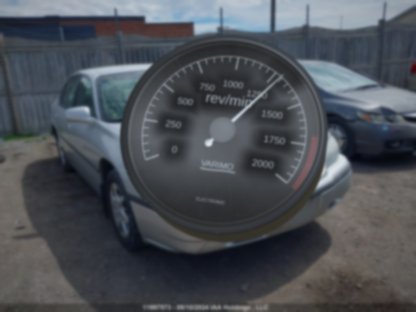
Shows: 1300 rpm
